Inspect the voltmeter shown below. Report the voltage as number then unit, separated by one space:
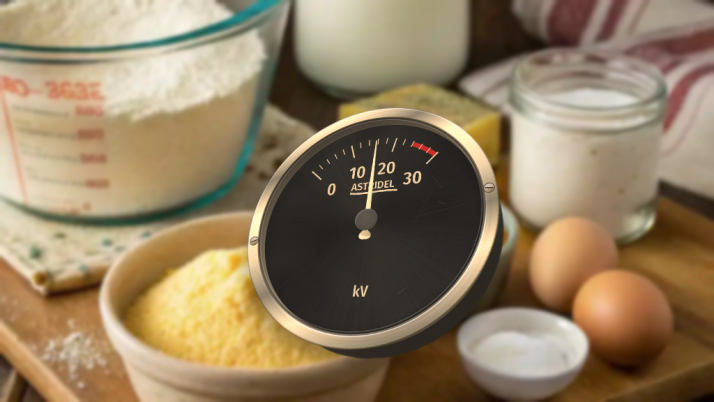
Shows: 16 kV
